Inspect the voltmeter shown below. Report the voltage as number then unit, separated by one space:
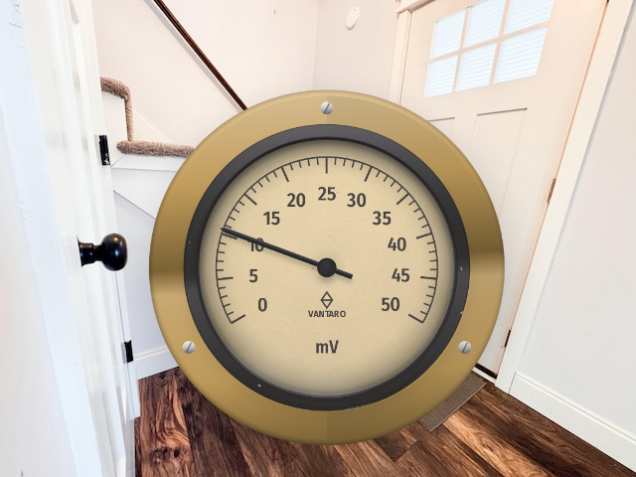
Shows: 10.5 mV
